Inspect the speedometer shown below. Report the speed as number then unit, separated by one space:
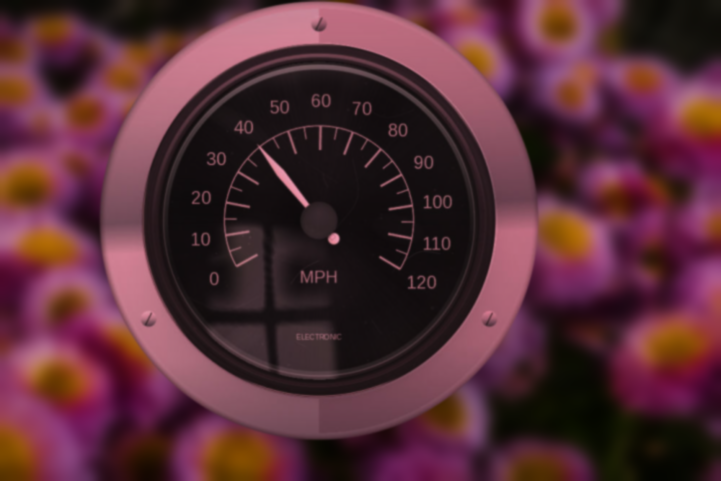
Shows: 40 mph
